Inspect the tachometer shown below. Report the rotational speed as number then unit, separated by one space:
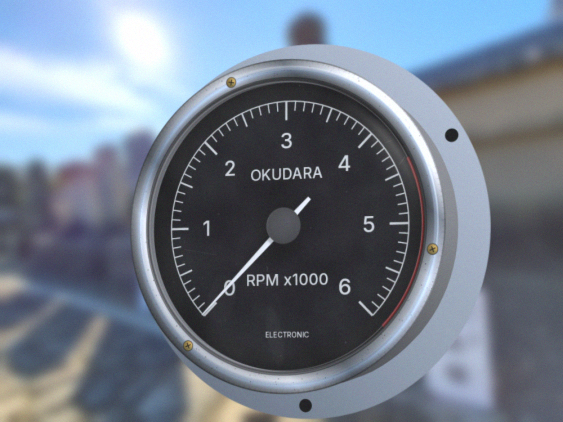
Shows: 0 rpm
